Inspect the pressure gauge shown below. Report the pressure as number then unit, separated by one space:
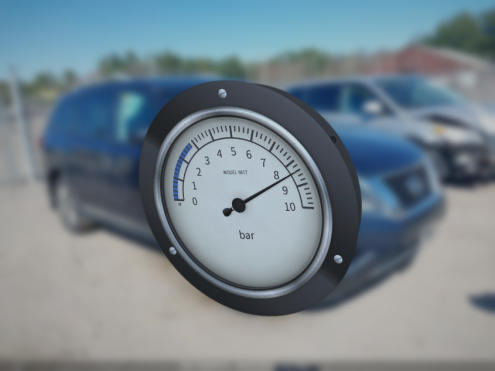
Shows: 8.4 bar
